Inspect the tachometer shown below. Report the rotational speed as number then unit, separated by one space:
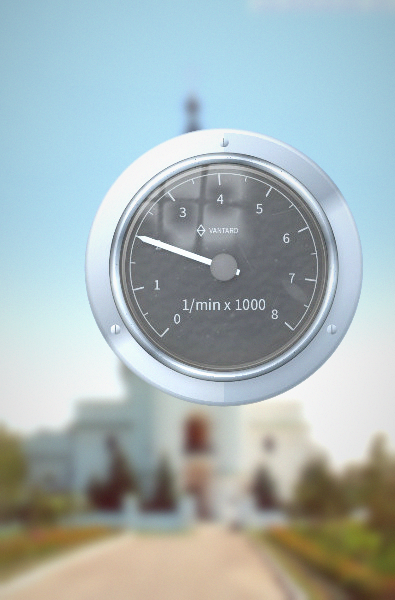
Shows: 2000 rpm
